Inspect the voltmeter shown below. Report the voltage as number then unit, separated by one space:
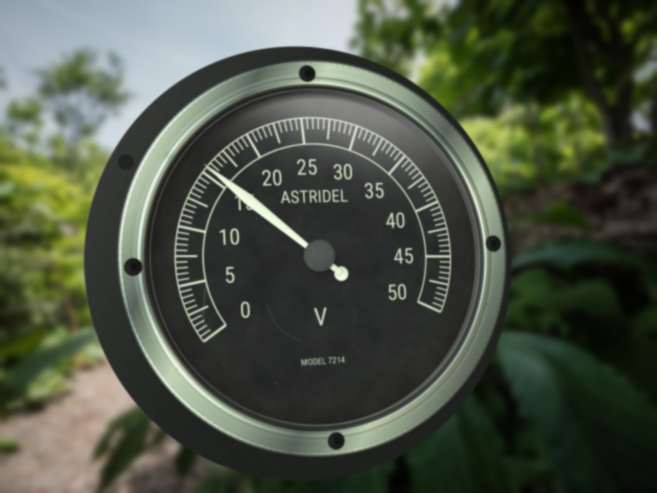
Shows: 15.5 V
